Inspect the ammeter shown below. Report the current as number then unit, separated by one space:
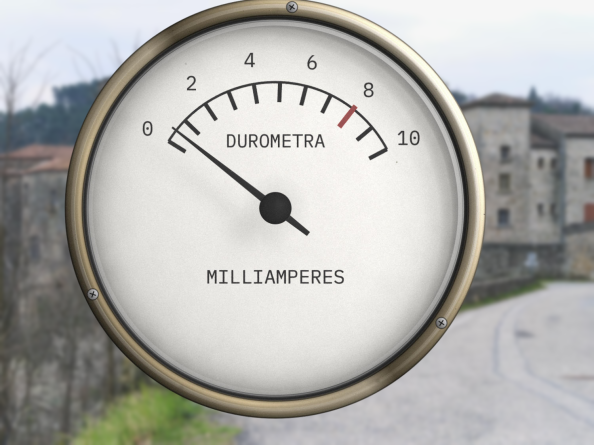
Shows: 0.5 mA
